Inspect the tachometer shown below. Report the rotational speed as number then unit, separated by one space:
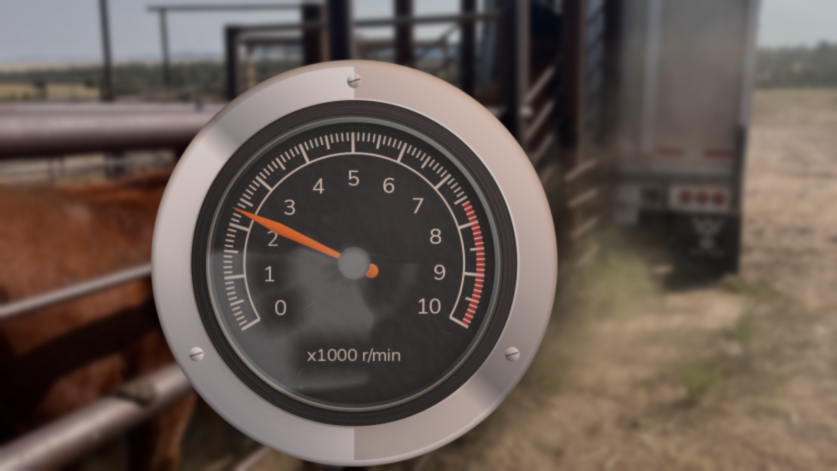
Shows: 2300 rpm
